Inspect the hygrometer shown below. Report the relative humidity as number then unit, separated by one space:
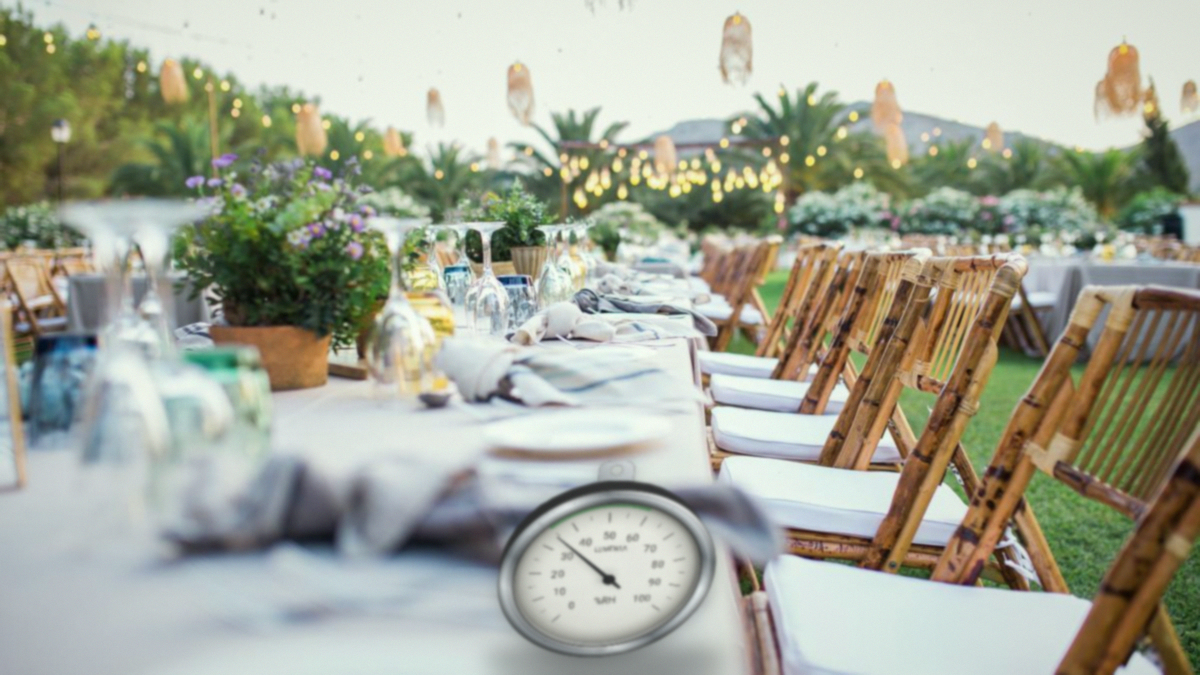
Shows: 35 %
